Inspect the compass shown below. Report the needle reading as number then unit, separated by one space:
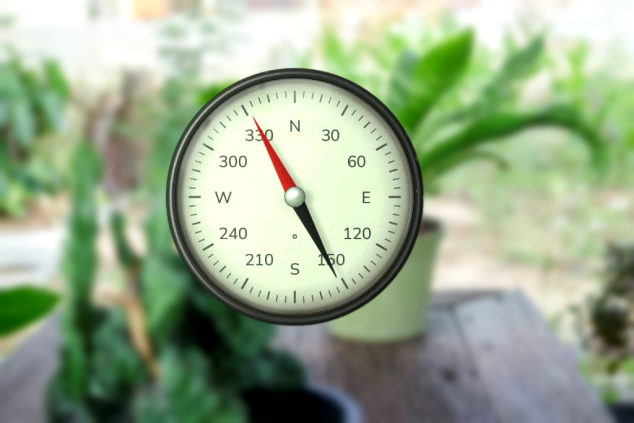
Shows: 332.5 °
